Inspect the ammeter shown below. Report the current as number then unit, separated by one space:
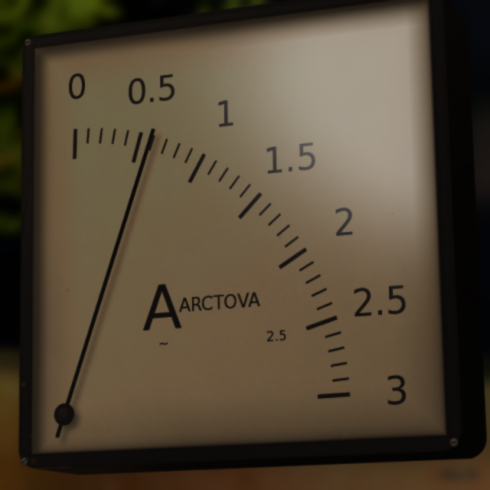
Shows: 0.6 A
